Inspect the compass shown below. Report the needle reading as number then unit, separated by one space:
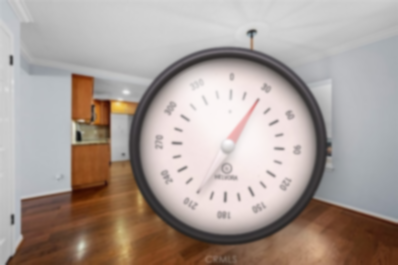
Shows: 30 °
